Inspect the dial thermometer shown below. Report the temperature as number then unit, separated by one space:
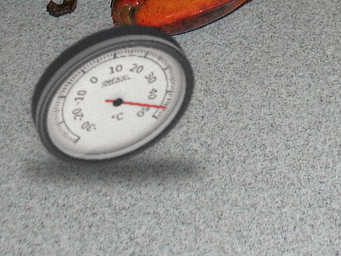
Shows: 45 °C
